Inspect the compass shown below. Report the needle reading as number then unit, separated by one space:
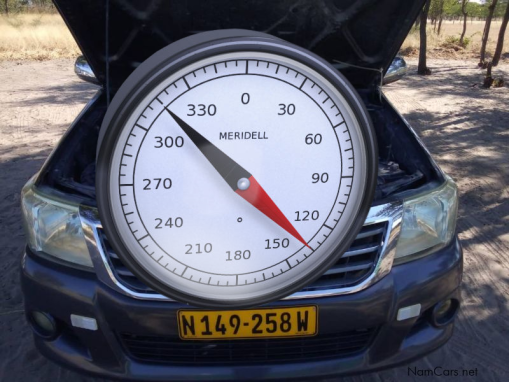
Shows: 135 °
